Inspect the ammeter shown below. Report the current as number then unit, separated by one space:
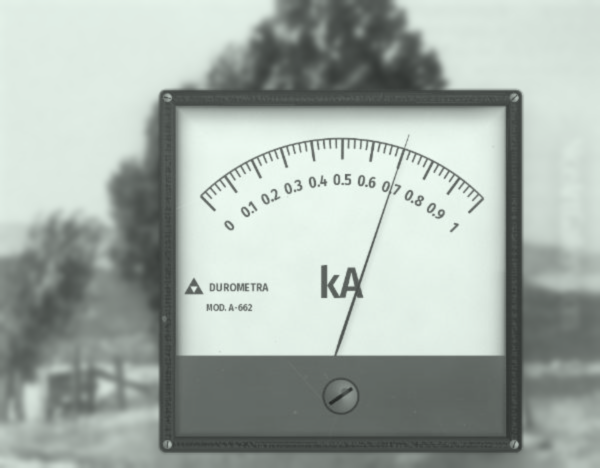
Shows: 0.7 kA
